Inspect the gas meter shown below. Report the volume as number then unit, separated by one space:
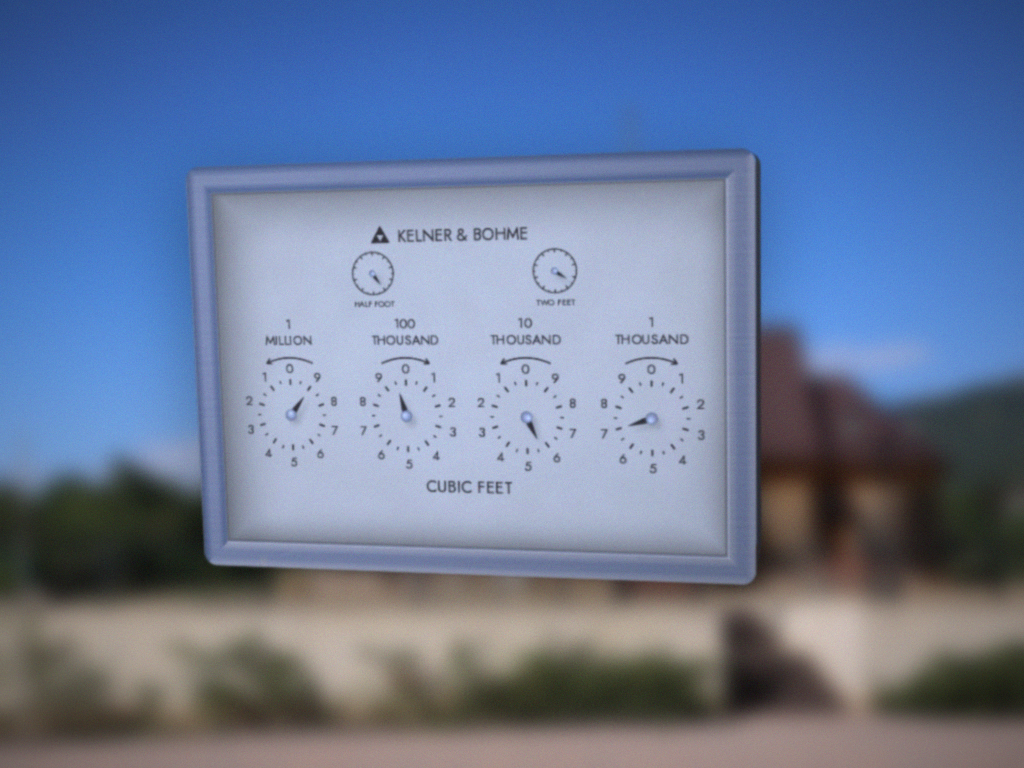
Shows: 895700 ft³
